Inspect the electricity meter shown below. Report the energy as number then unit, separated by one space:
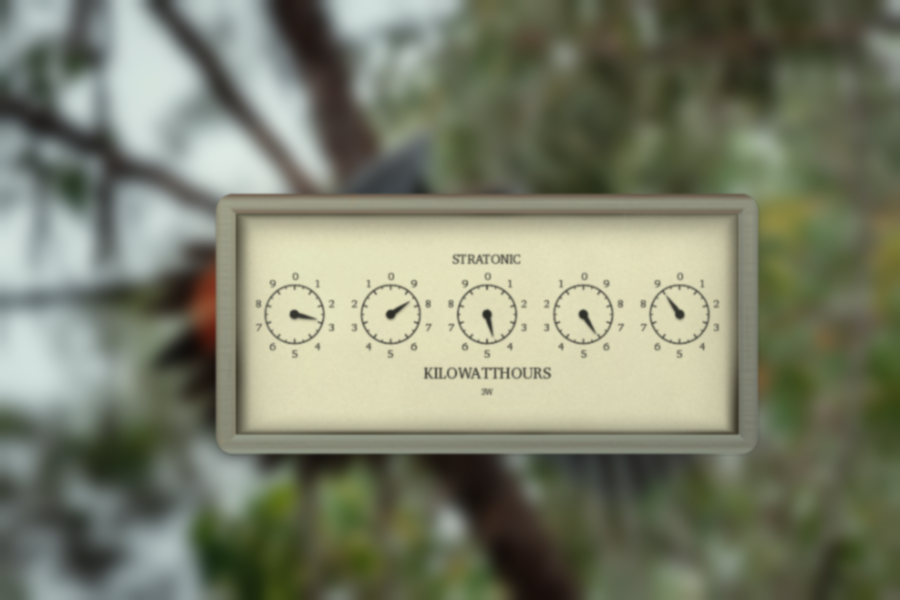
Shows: 28459 kWh
